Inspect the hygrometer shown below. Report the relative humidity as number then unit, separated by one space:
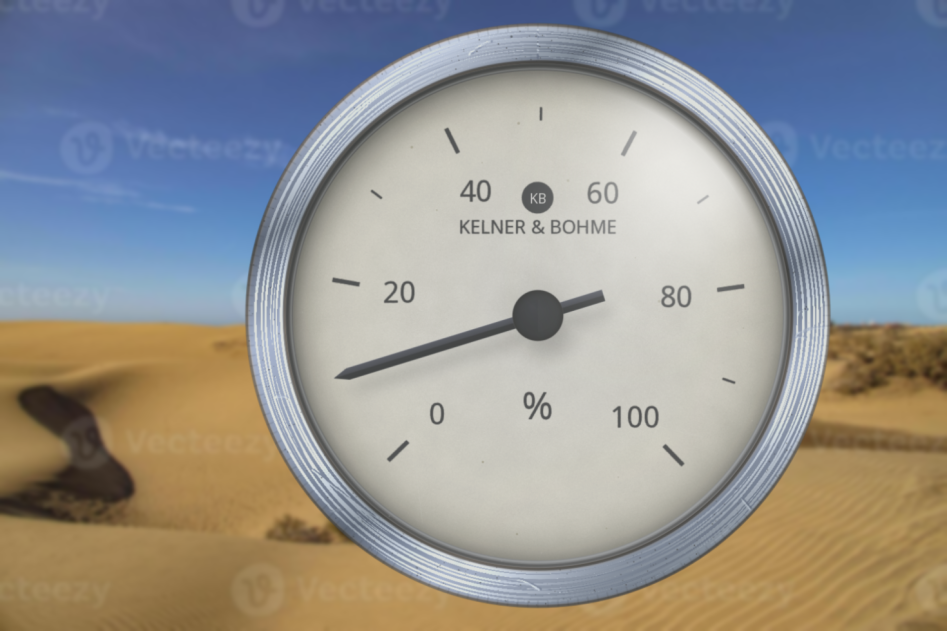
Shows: 10 %
